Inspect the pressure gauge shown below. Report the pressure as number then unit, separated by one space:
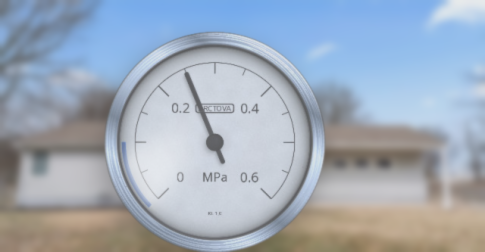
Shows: 0.25 MPa
